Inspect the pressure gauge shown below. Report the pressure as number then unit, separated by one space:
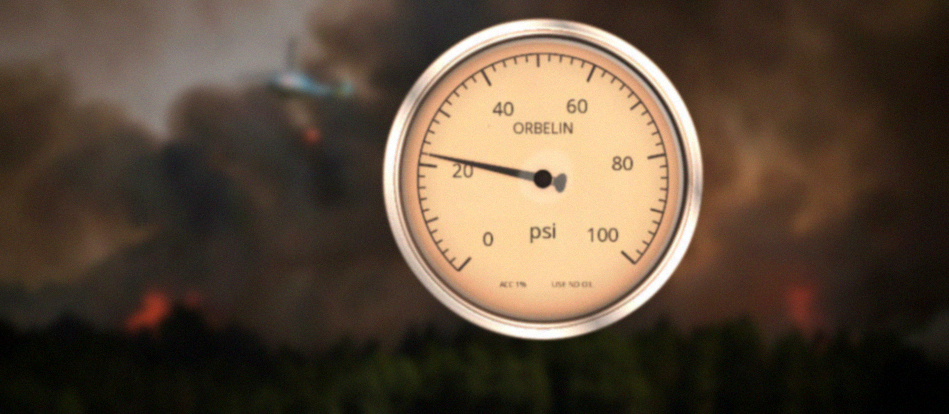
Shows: 22 psi
